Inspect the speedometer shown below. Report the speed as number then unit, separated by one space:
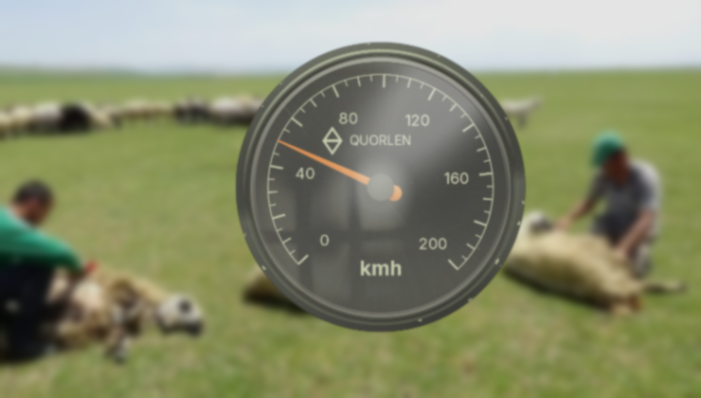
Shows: 50 km/h
